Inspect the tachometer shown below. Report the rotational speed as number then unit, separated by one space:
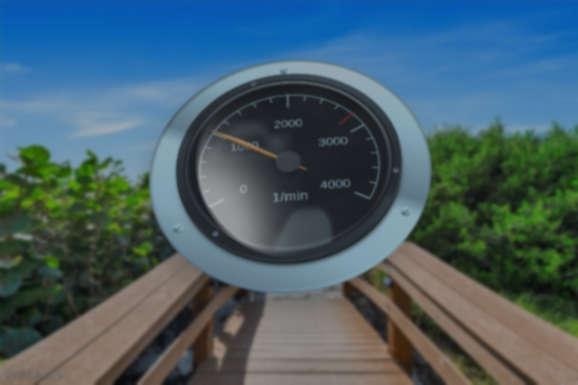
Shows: 1000 rpm
